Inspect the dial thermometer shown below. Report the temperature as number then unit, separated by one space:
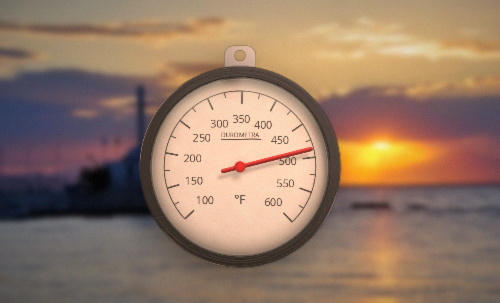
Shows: 487.5 °F
